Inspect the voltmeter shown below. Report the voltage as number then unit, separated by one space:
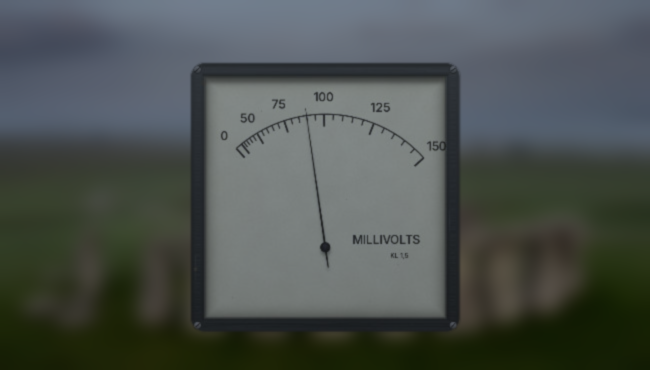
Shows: 90 mV
